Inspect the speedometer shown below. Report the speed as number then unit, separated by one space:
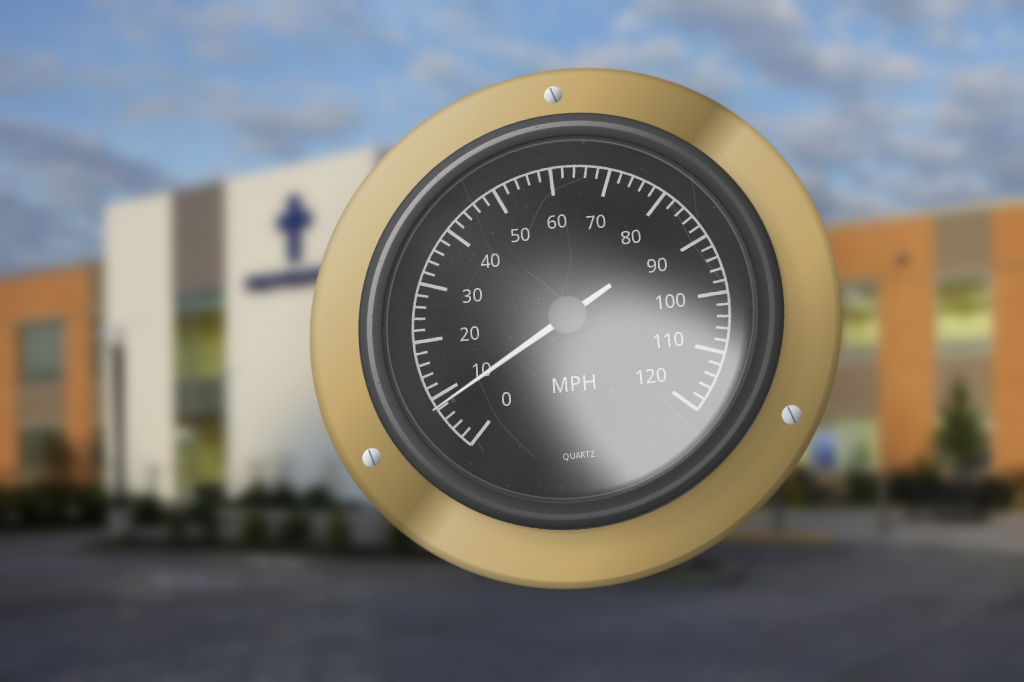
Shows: 8 mph
